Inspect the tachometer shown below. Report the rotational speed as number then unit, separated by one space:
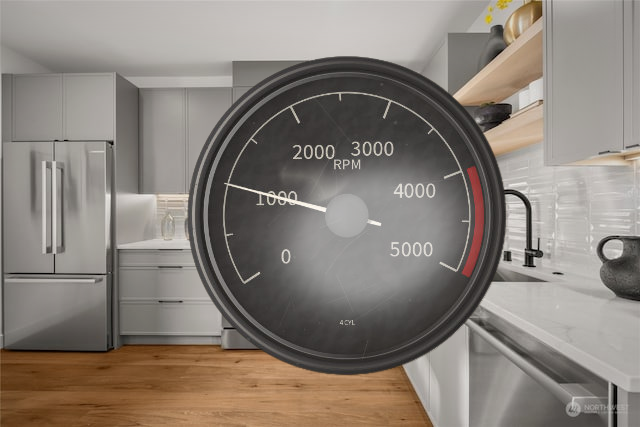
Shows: 1000 rpm
